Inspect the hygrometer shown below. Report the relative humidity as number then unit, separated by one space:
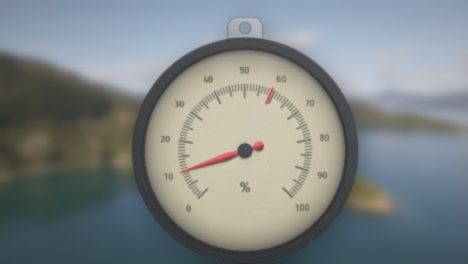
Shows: 10 %
